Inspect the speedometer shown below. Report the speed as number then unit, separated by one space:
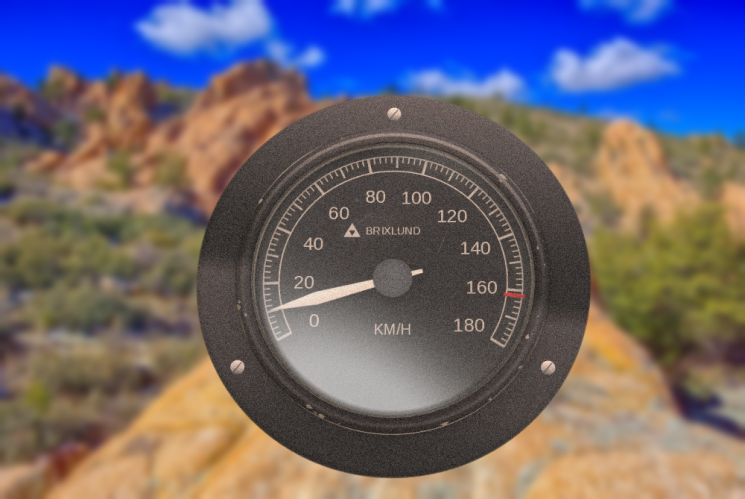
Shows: 10 km/h
